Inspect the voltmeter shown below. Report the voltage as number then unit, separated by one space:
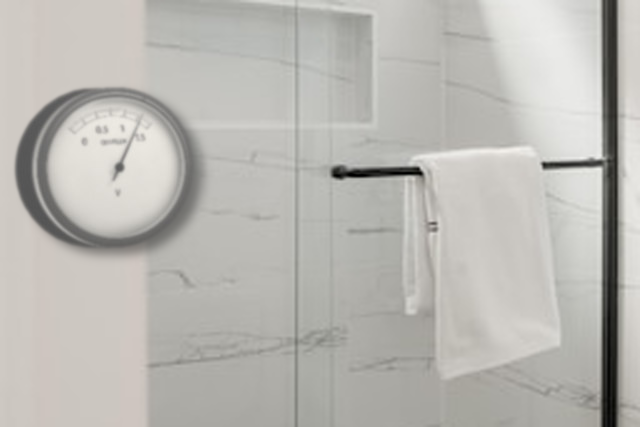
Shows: 1.25 V
